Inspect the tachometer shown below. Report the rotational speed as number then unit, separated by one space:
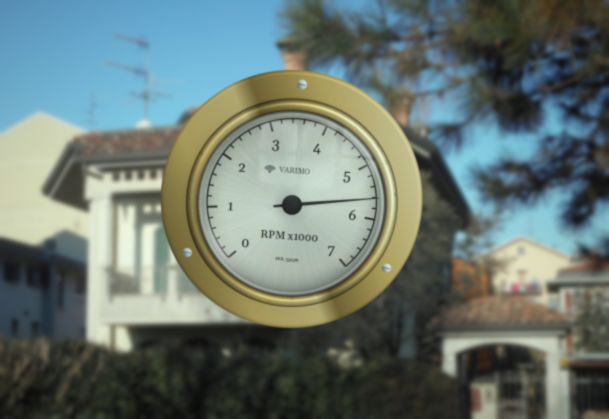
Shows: 5600 rpm
